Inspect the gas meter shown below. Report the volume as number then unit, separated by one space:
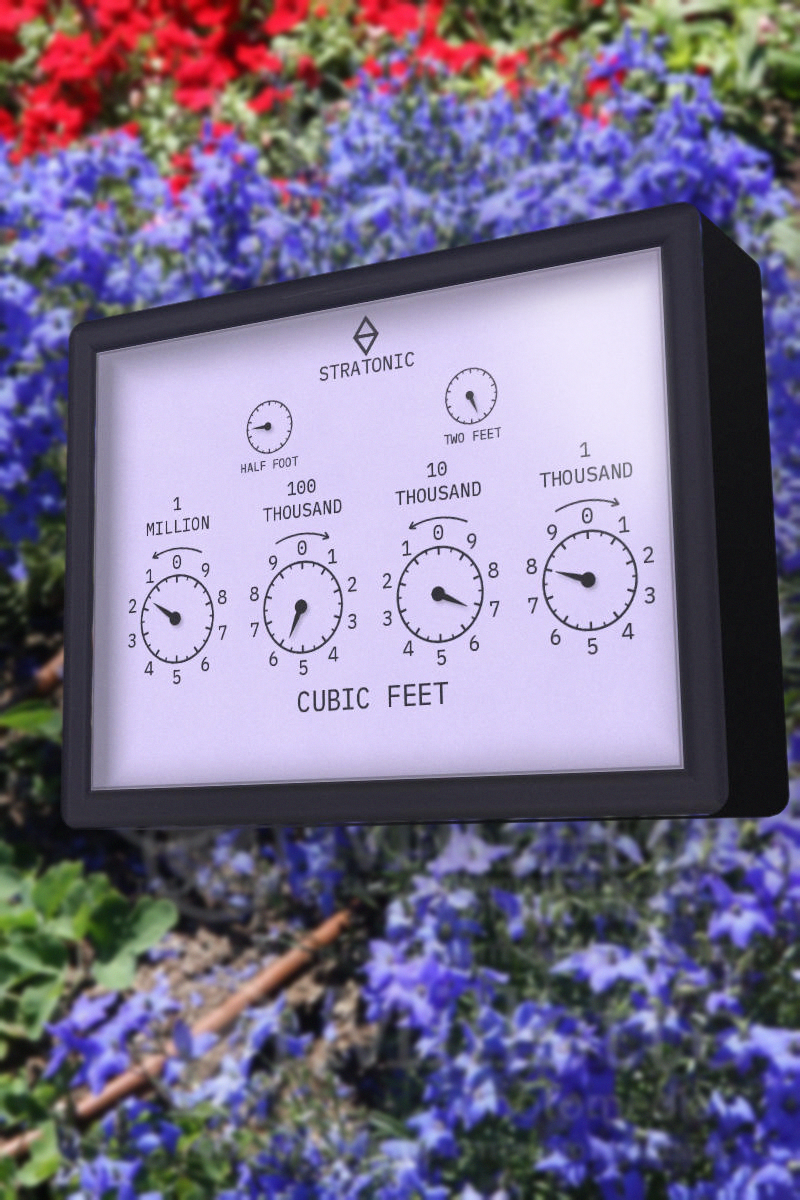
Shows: 156800 ft³
